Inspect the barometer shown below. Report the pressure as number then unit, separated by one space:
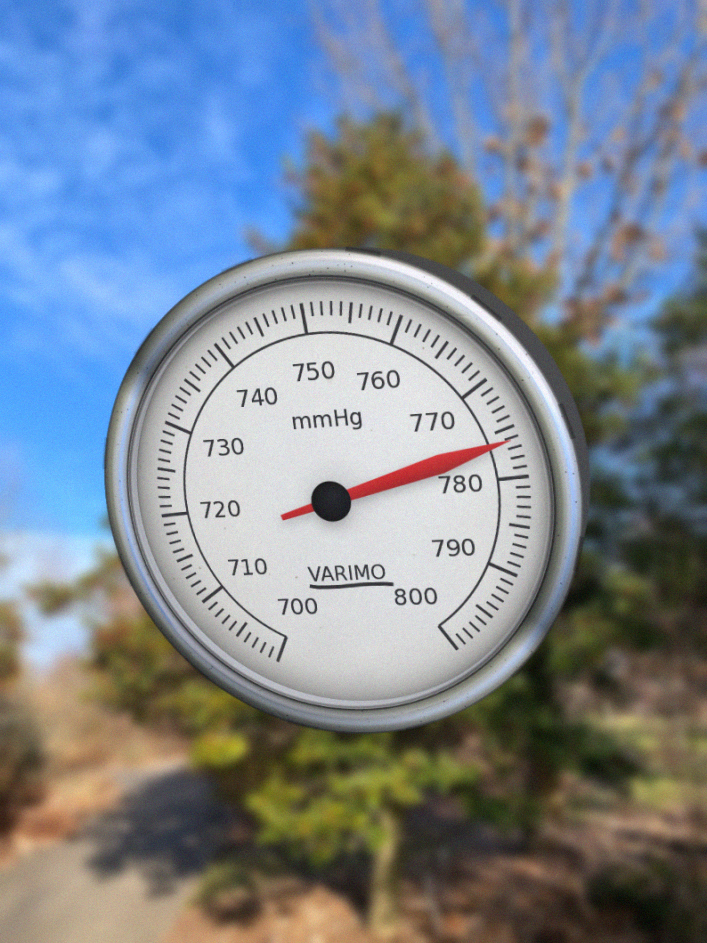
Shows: 776 mmHg
